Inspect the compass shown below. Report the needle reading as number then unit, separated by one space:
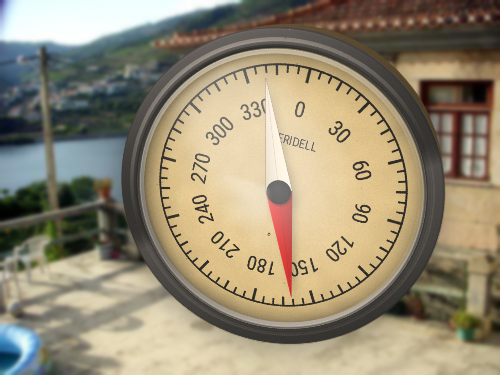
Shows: 160 °
